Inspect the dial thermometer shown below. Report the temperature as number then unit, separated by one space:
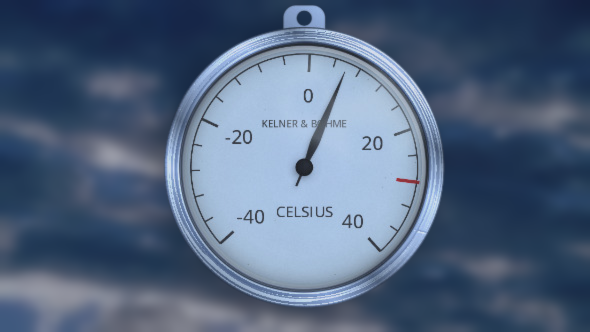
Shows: 6 °C
